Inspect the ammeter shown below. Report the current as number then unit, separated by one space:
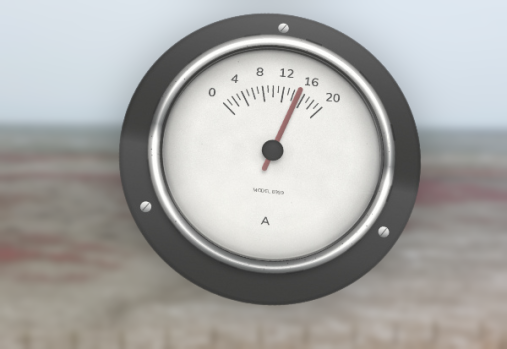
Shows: 15 A
